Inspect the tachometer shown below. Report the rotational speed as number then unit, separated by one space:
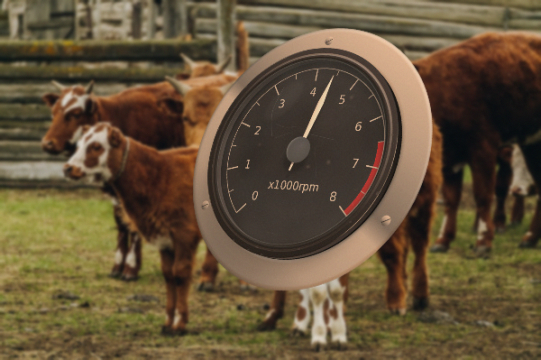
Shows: 4500 rpm
